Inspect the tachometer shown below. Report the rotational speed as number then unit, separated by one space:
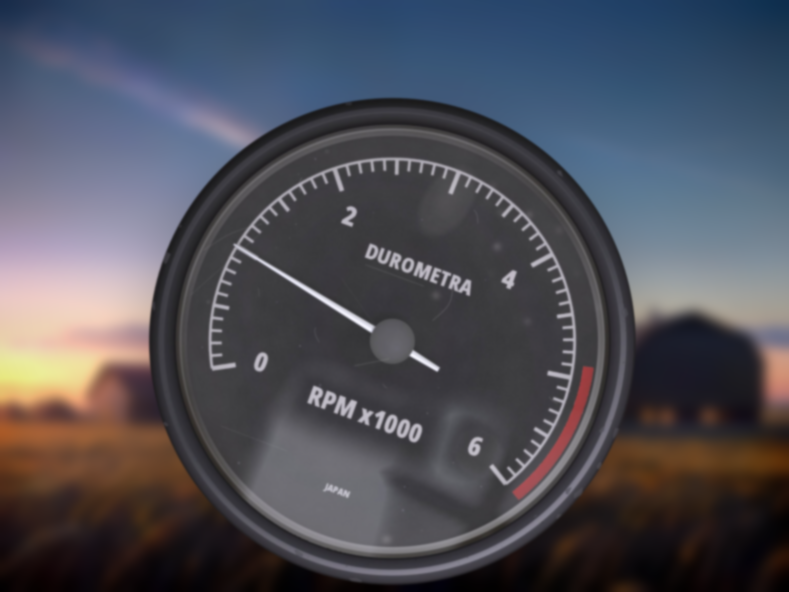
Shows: 1000 rpm
